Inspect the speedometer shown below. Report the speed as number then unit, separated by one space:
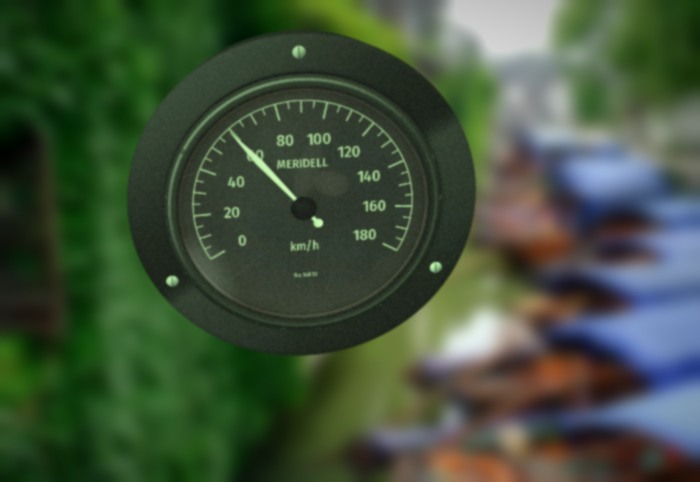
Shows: 60 km/h
